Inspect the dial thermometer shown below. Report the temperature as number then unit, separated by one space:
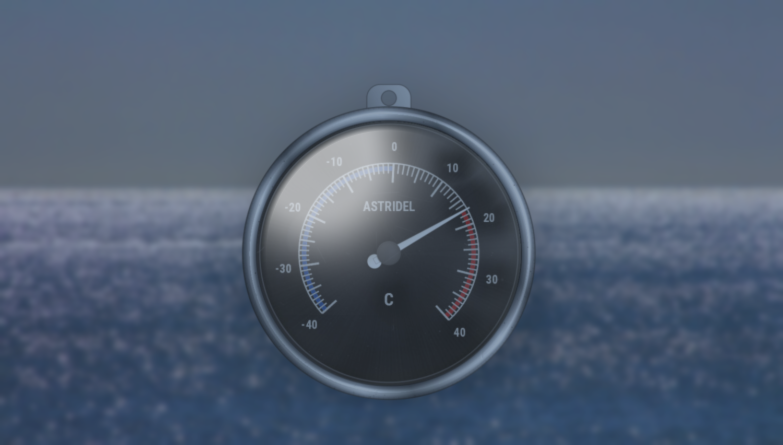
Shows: 17 °C
